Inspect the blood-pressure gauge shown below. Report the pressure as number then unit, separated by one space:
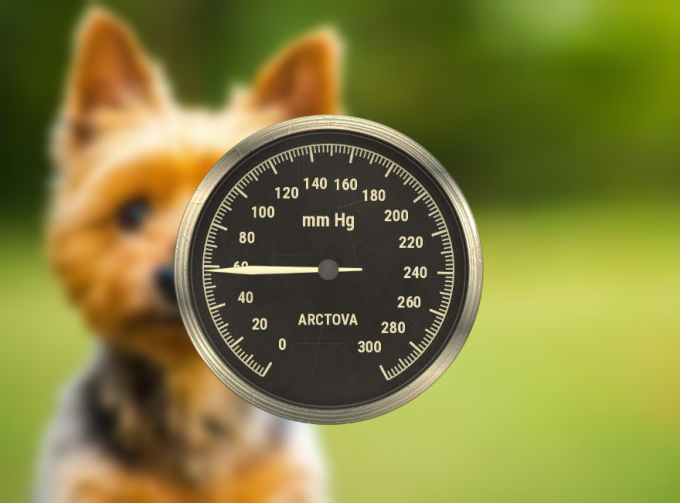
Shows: 58 mmHg
